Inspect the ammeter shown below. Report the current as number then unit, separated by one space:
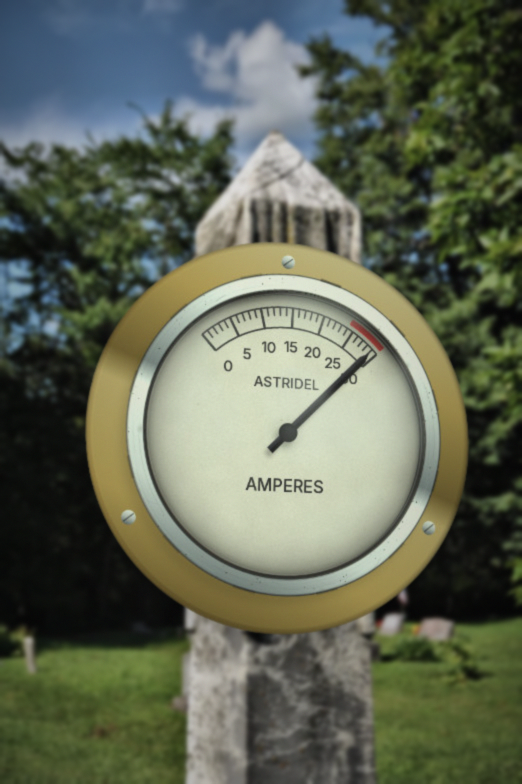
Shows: 29 A
